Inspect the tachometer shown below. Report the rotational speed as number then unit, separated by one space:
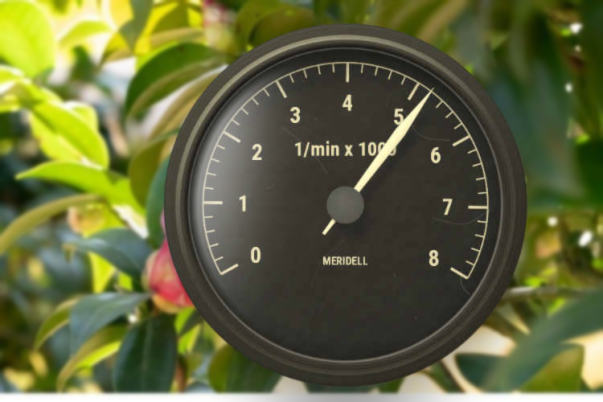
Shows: 5200 rpm
